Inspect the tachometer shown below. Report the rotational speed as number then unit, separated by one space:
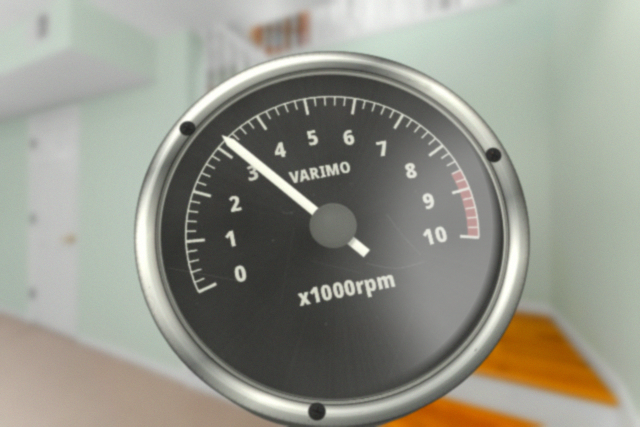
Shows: 3200 rpm
